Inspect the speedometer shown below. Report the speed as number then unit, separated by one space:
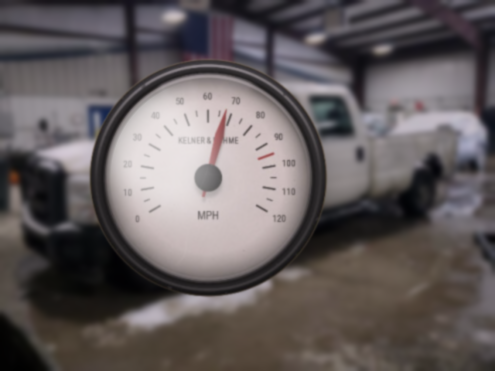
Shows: 67.5 mph
